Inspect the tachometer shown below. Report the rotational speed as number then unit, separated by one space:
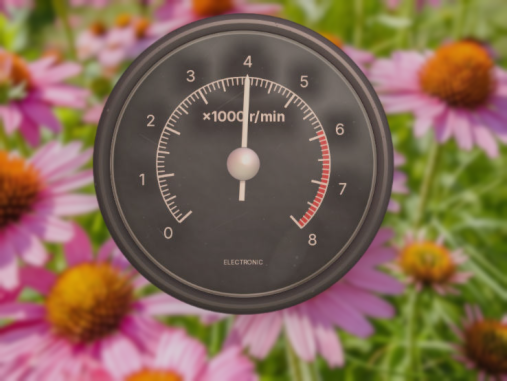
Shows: 4000 rpm
